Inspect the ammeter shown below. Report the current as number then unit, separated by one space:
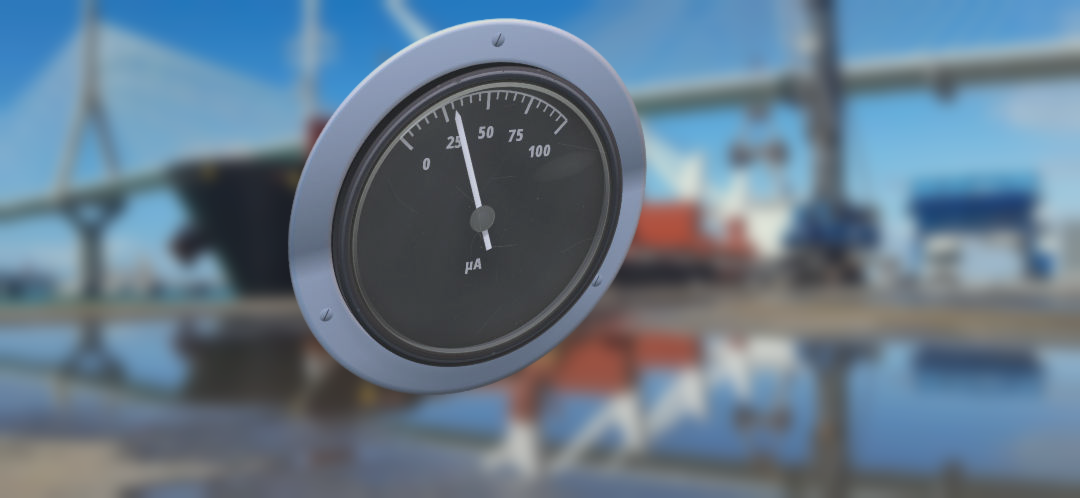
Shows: 30 µA
